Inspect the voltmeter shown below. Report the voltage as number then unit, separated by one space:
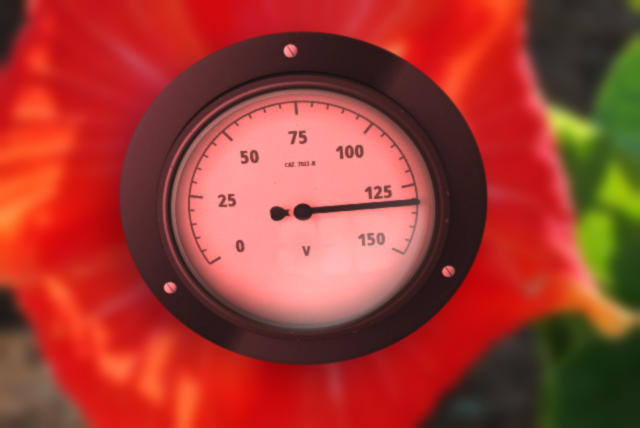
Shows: 130 V
